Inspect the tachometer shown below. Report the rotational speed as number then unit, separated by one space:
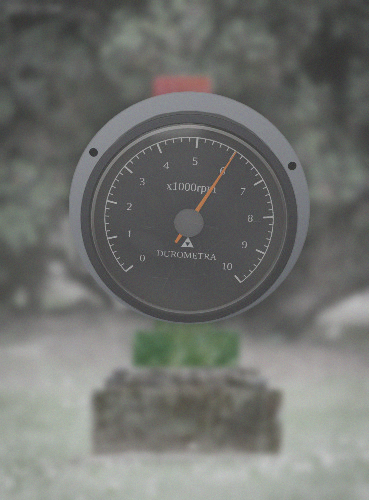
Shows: 6000 rpm
